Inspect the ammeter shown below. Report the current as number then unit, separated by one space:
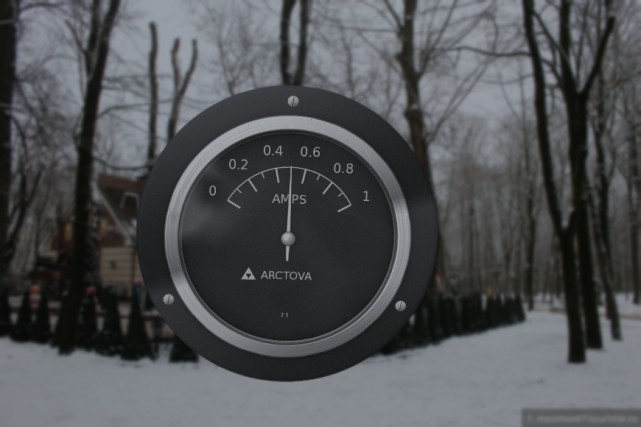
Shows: 0.5 A
